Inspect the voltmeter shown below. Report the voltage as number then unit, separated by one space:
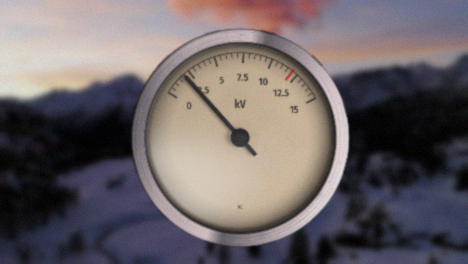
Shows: 2 kV
